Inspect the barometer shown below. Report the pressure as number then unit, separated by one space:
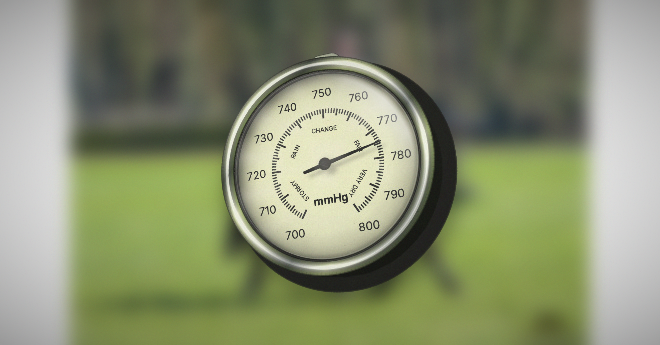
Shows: 775 mmHg
